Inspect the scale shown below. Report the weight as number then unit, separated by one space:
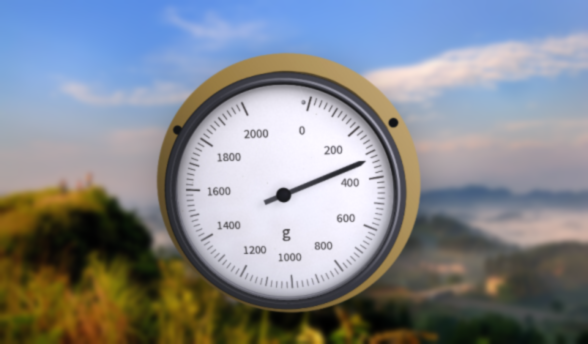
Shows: 320 g
